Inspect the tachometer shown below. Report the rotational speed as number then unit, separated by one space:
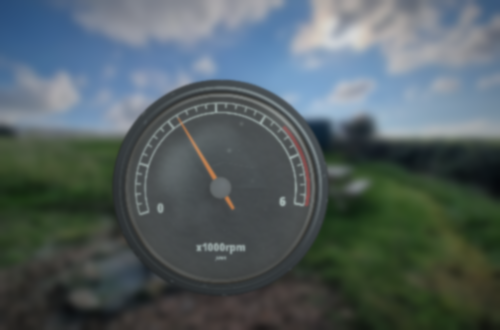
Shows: 2200 rpm
